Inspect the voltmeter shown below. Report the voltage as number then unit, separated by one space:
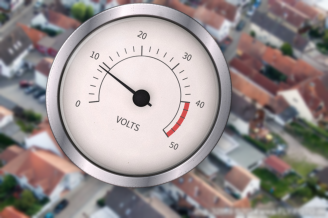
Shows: 9 V
